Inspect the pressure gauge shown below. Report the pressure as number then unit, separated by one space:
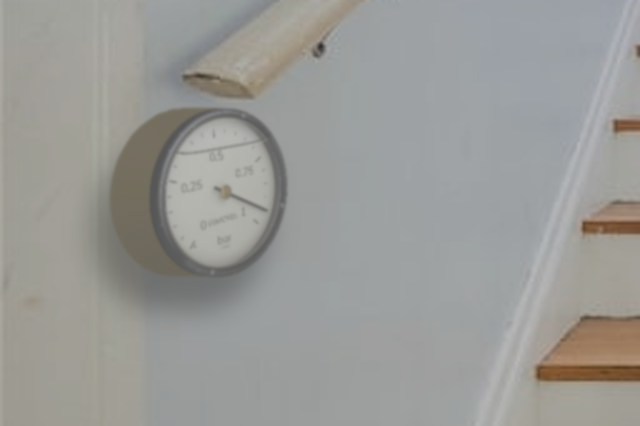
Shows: 0.95 bar
